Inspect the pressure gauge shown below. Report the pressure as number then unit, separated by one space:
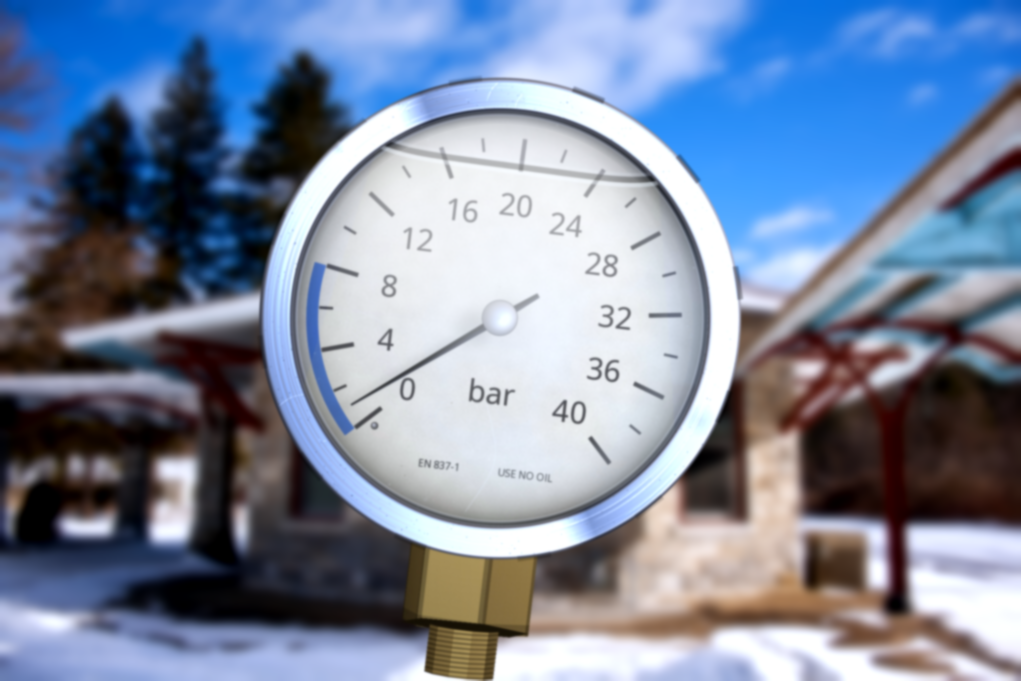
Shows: 1 bar
